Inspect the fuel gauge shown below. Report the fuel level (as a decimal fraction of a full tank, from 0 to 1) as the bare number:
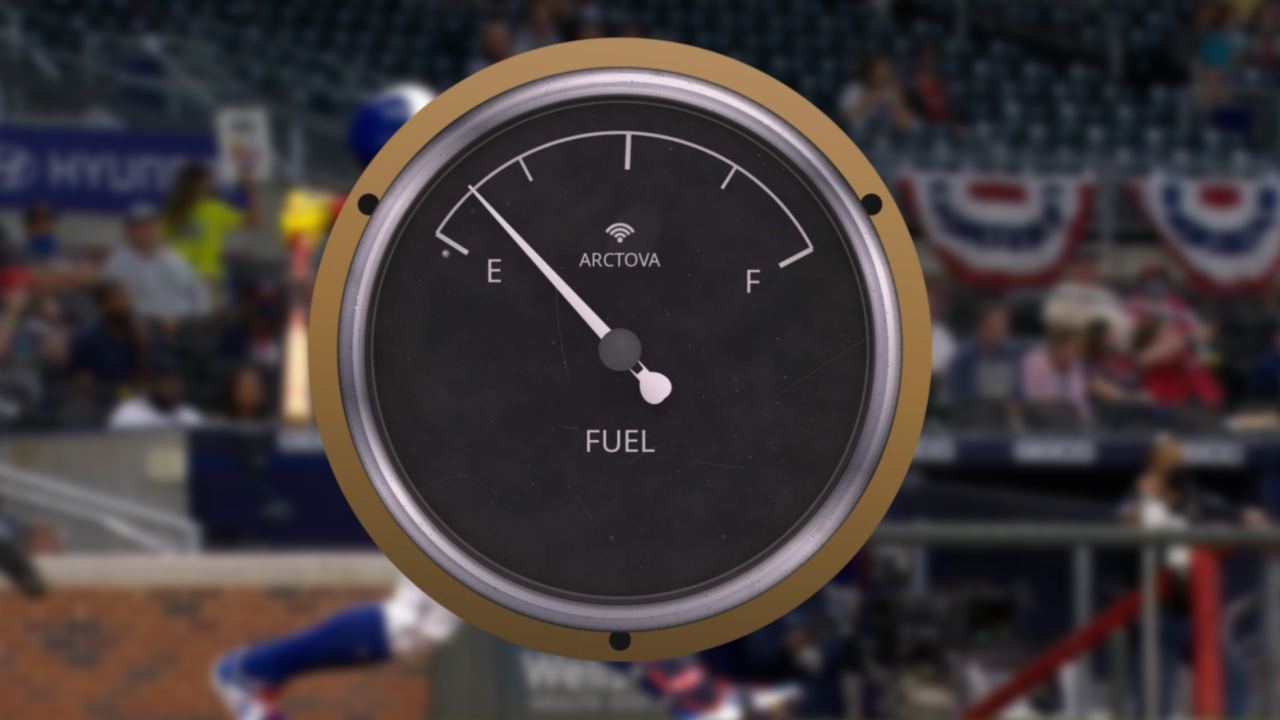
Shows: 0.125
